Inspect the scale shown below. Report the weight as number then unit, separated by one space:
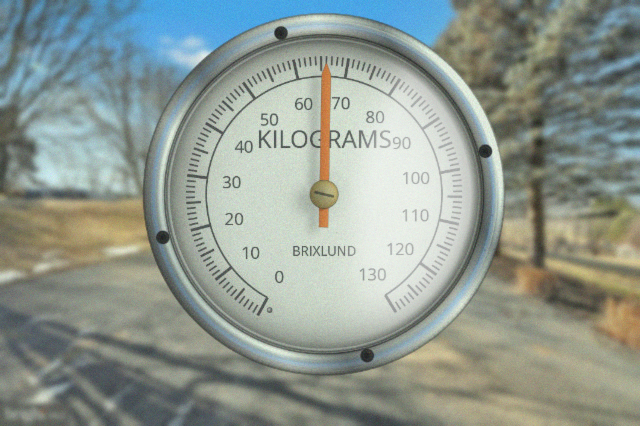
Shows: 66 kg
